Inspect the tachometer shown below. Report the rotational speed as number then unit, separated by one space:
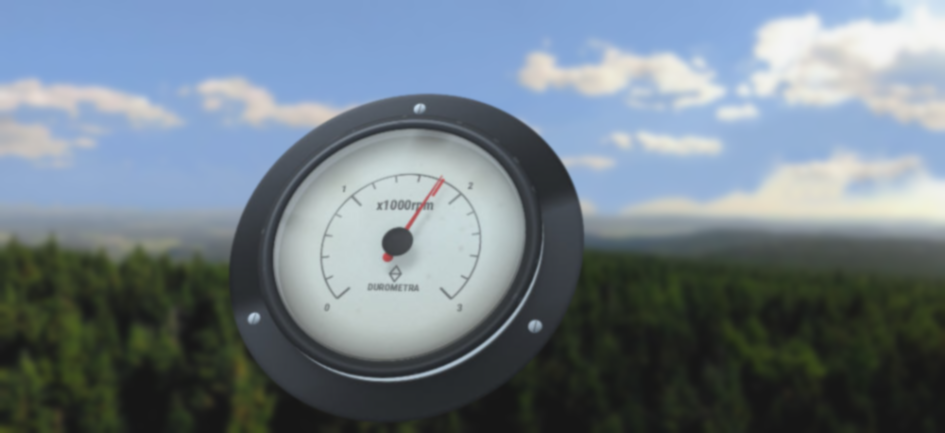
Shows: 1800 rpm
